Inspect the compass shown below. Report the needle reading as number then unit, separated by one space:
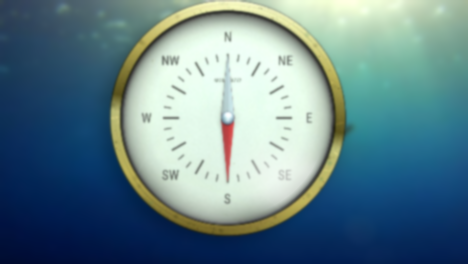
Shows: 180 °
